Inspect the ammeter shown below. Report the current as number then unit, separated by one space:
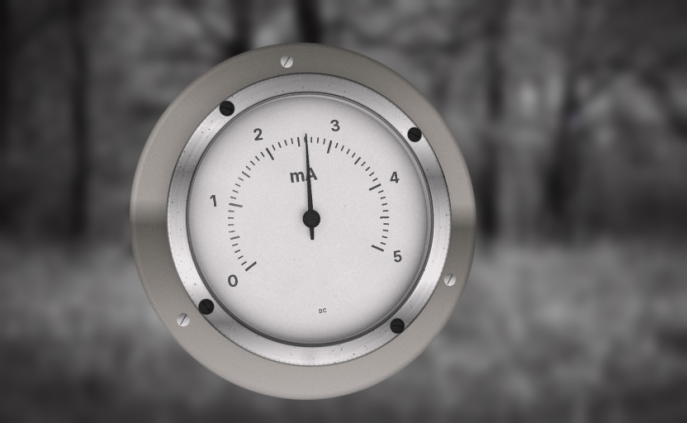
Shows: 2.6 mA
